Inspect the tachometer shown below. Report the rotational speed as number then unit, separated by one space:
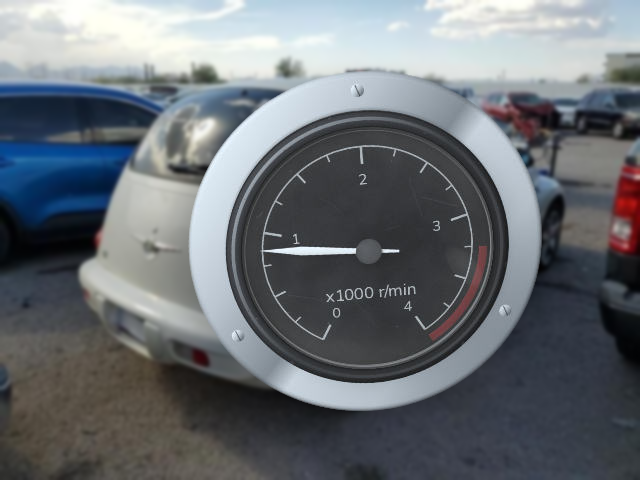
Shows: 875 rpm
